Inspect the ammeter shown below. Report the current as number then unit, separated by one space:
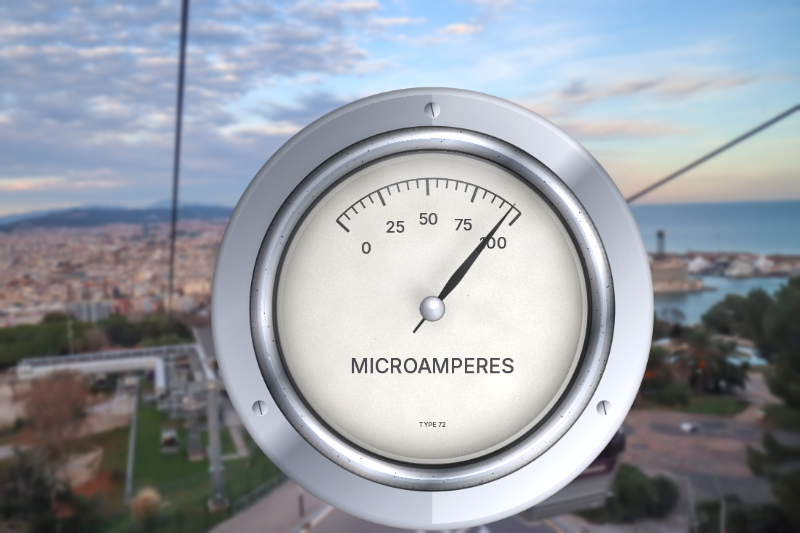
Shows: 95 µA
